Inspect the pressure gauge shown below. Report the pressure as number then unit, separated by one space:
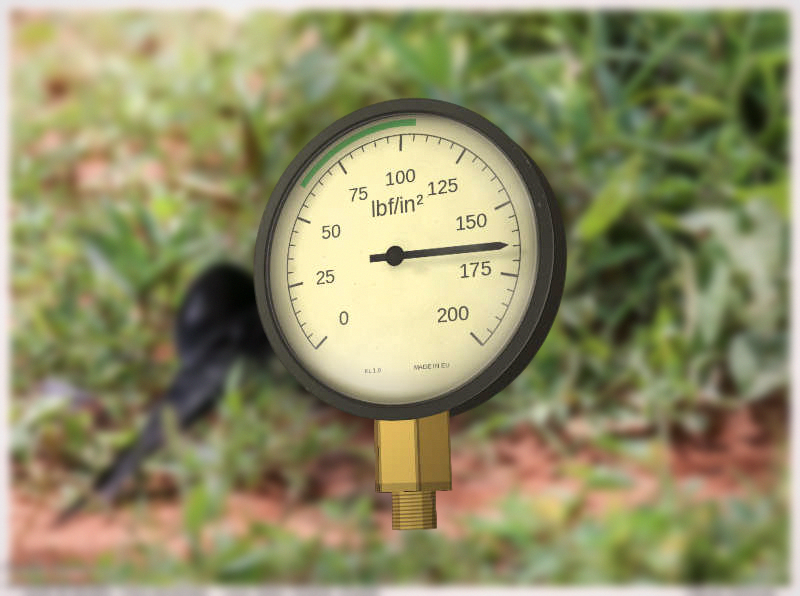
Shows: 165 psi
